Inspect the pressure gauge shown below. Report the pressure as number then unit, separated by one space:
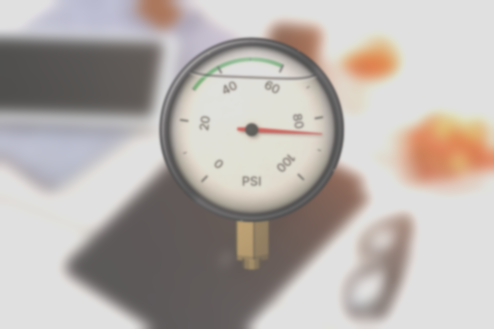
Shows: 85 psi
